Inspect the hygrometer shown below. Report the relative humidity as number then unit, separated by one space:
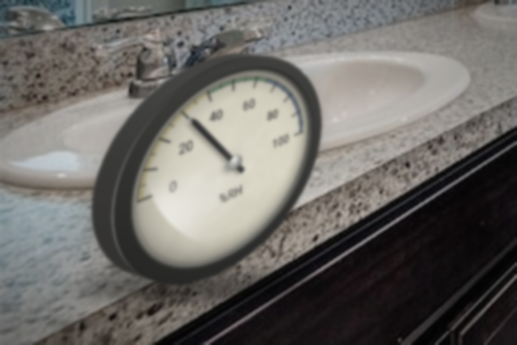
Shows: 30 %
